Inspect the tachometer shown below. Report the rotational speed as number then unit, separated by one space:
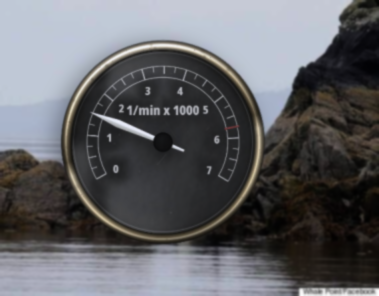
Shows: 1500 rpm
